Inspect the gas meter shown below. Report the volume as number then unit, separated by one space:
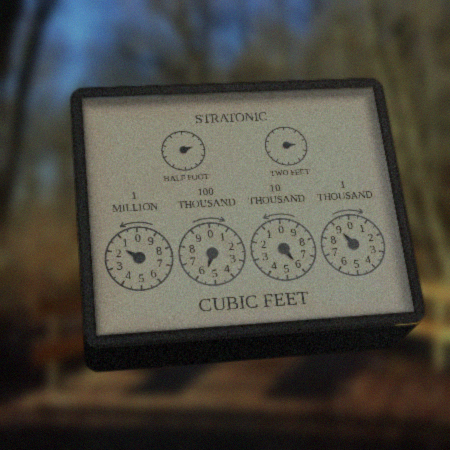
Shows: 155900 ft³
